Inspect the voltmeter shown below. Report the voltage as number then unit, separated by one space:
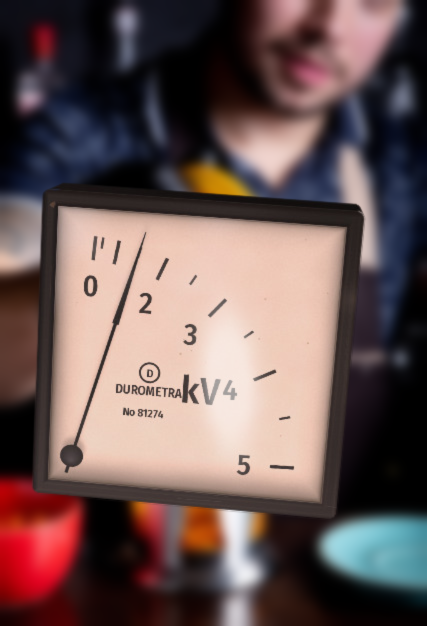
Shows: 1.5 kV
